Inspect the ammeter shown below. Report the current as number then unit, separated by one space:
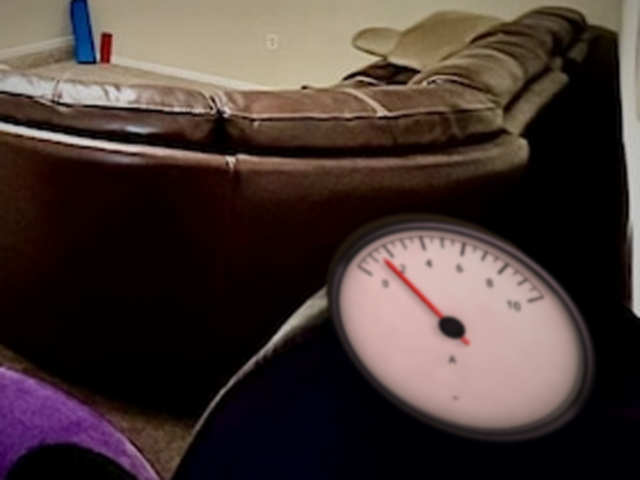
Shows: 1.5 A
